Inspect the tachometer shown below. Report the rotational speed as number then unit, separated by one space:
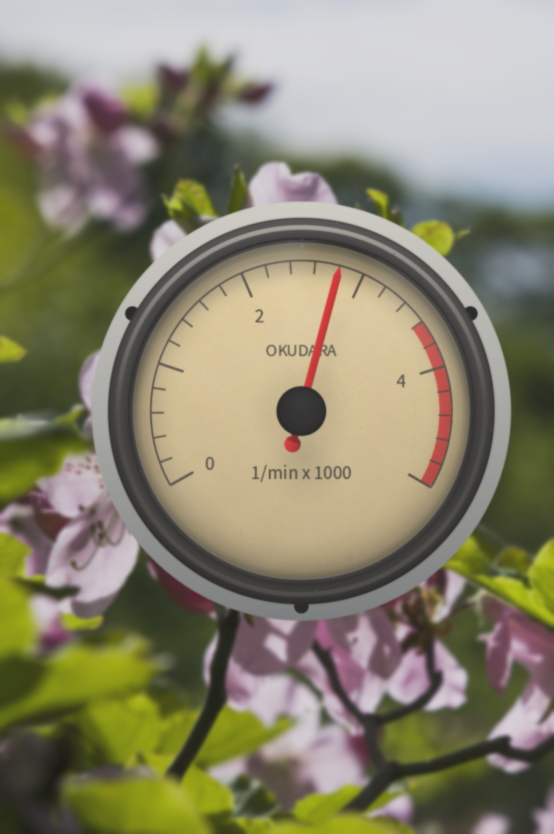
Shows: 2800 rpm
